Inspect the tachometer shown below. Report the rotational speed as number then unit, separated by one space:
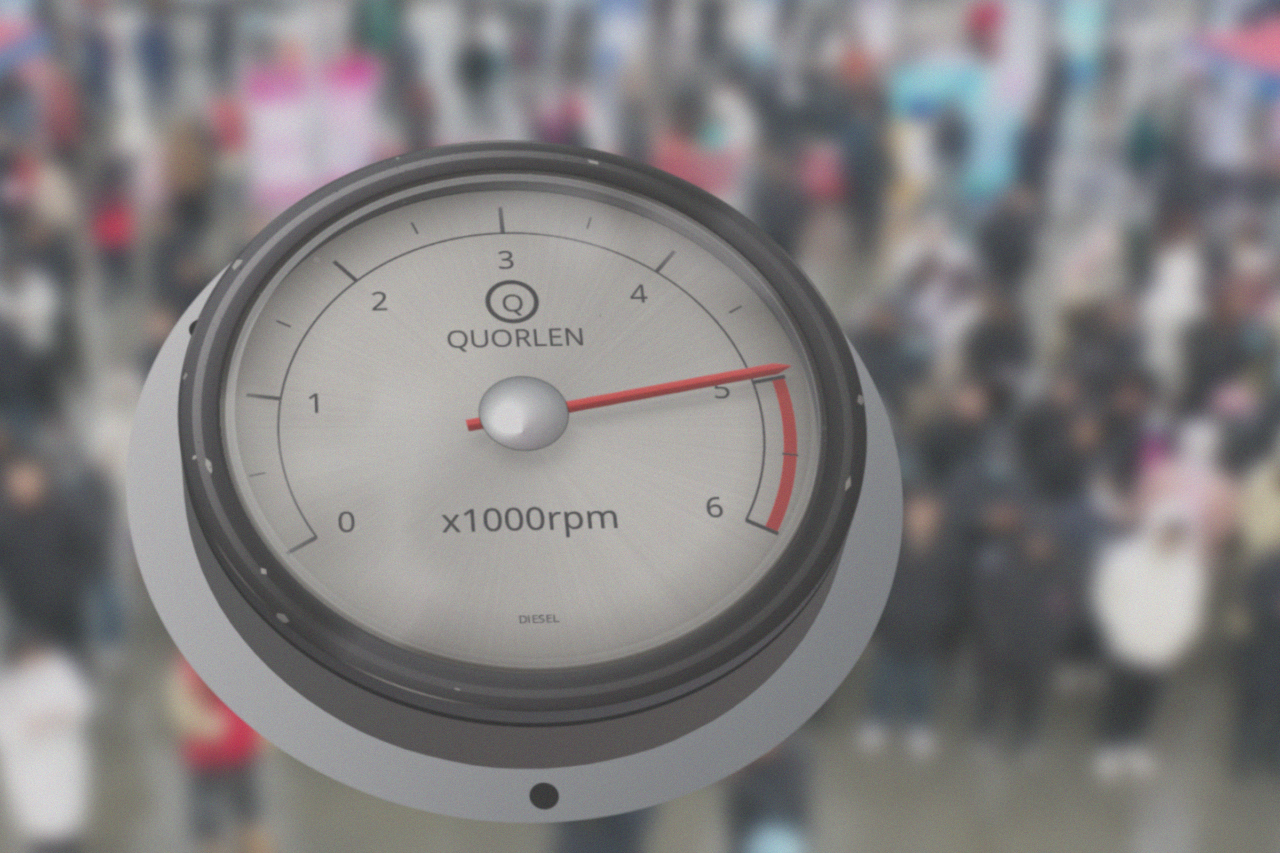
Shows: 5000 rpm
